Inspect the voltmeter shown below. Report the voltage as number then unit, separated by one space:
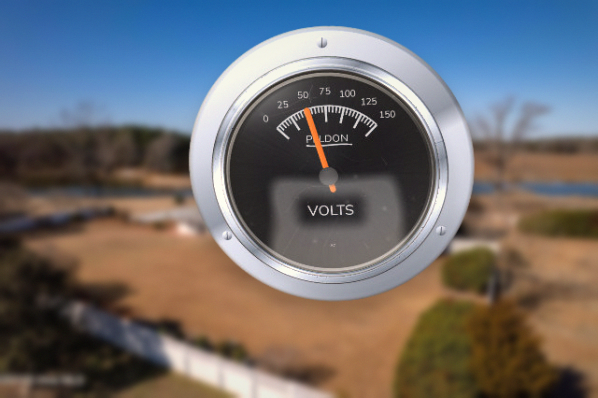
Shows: 50 V
